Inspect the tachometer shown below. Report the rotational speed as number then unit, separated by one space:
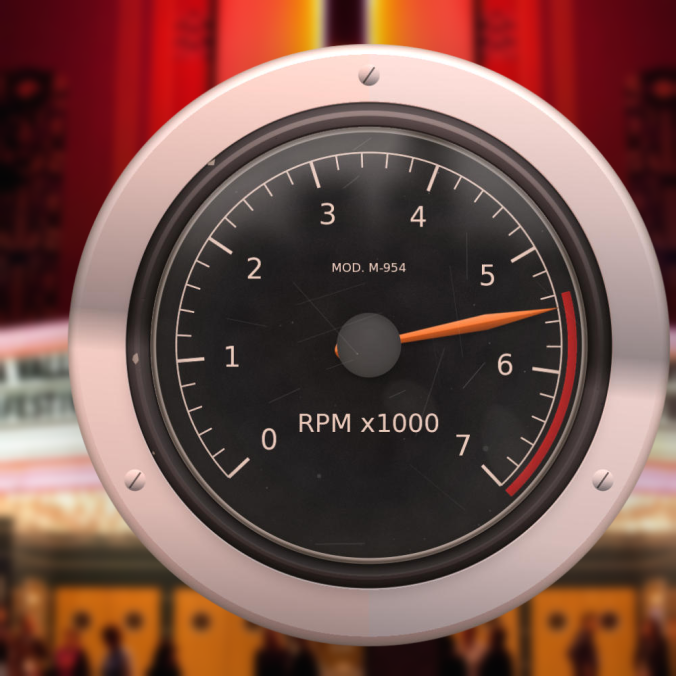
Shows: 5500 rpm
